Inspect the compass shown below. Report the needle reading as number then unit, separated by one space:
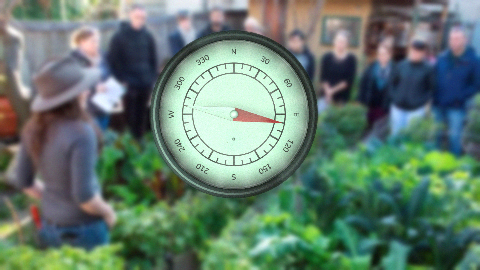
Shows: 100 °
